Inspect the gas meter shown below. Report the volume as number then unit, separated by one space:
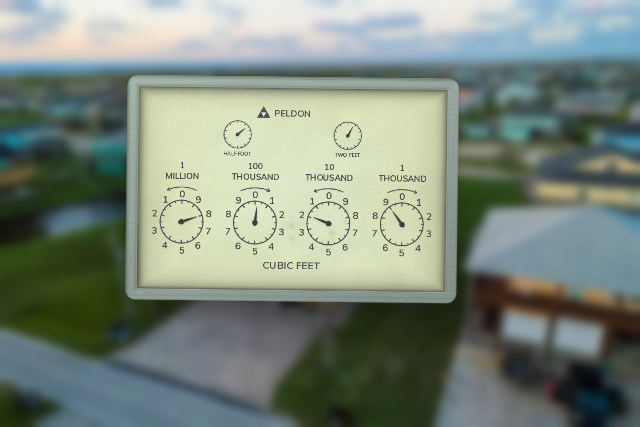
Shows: 801900 ft³
